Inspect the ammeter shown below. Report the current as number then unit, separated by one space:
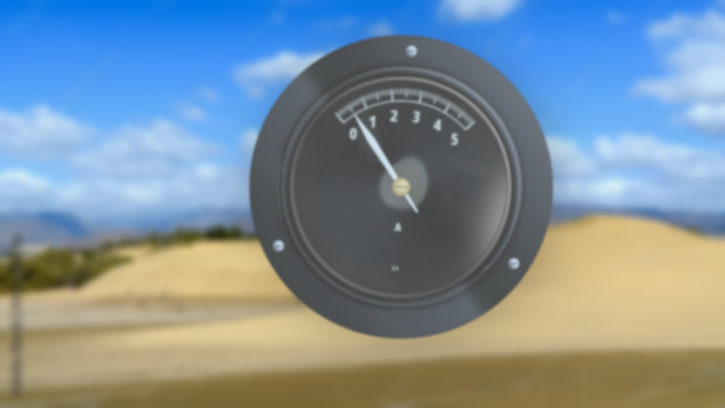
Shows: 0.5 A
